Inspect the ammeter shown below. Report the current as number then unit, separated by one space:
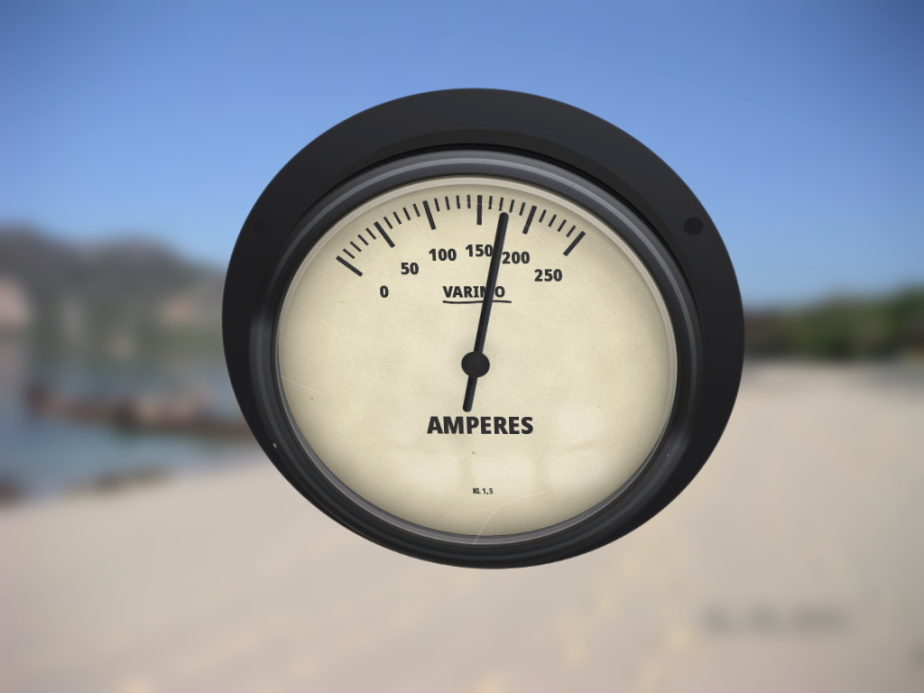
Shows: 175 A
